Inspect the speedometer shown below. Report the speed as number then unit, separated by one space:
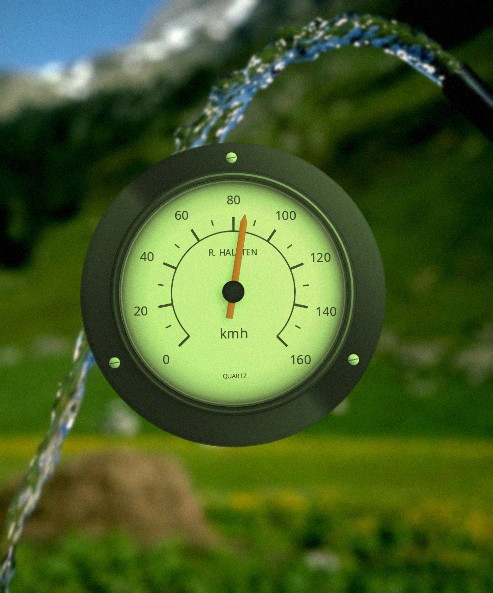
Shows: 85 km/h
